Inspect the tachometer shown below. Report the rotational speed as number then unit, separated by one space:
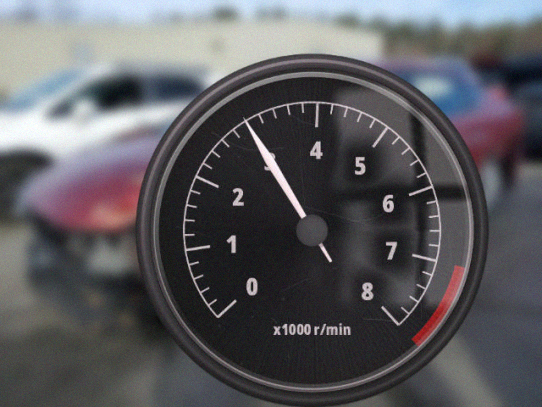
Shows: 3000 rpm
